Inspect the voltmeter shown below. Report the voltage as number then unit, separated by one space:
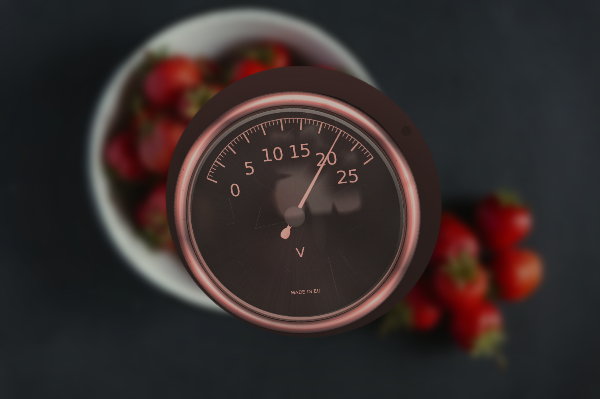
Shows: 20 V
